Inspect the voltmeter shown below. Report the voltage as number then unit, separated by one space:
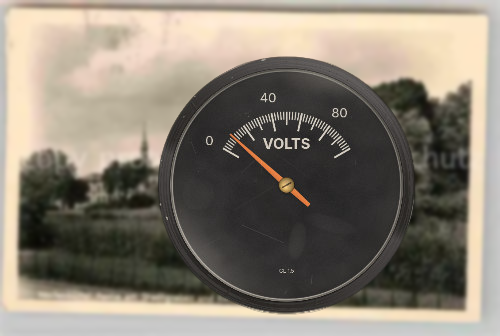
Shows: 10 V
